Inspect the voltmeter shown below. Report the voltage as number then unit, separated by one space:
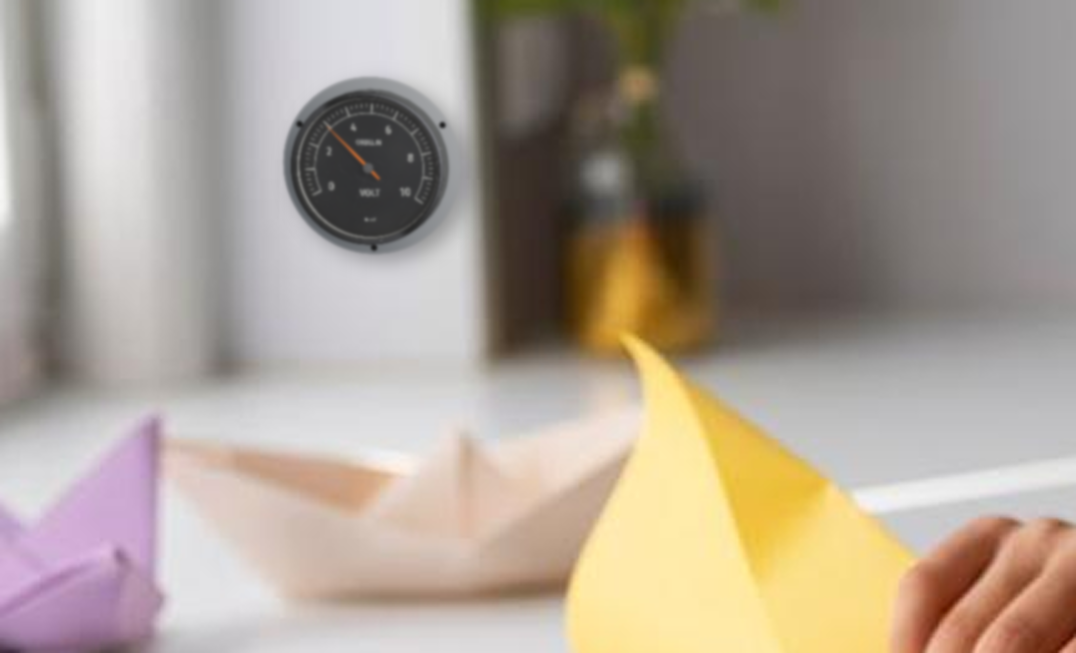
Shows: 3 V
